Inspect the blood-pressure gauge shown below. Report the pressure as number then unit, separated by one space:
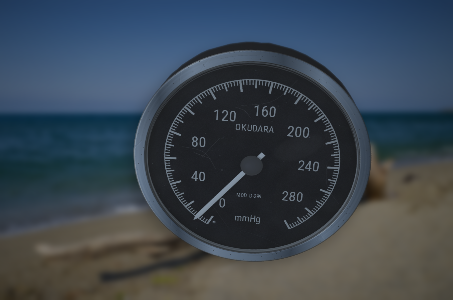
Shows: 10 mmHg
